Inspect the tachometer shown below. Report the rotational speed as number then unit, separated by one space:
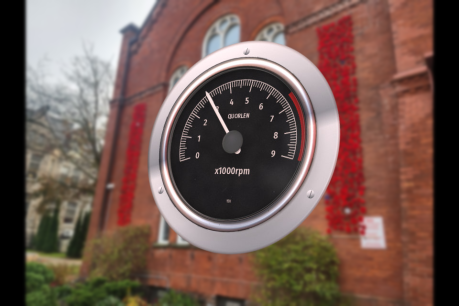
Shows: 3000 rpm
